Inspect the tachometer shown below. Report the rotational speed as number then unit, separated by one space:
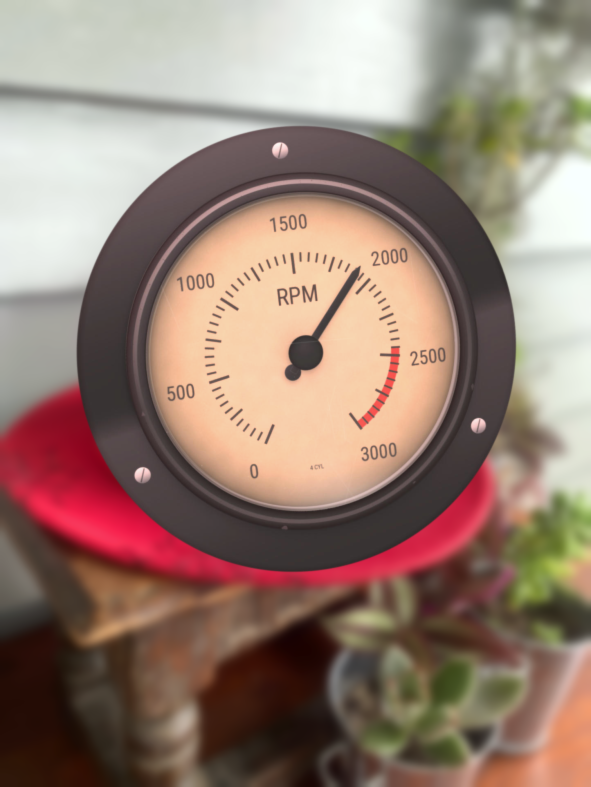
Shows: 1900 rpm
